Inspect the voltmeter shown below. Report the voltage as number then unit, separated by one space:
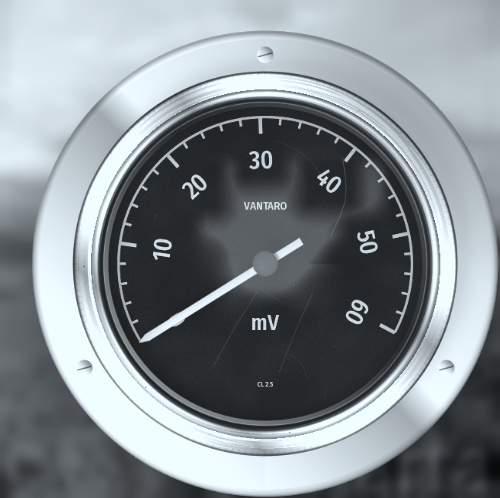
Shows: 0 mV
